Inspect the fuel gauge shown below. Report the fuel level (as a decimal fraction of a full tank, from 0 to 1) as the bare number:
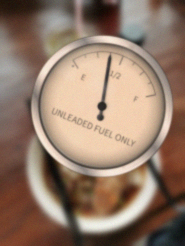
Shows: 0.375
